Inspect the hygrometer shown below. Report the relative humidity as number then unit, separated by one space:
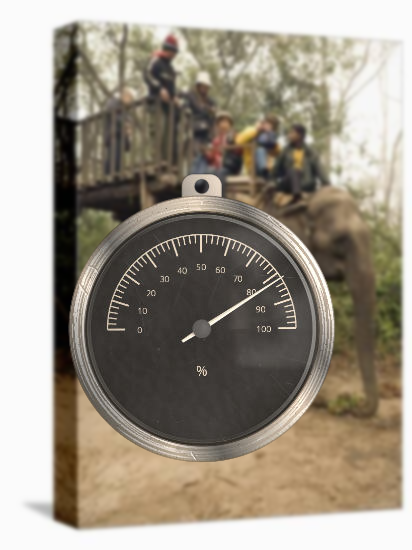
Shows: 82 %
